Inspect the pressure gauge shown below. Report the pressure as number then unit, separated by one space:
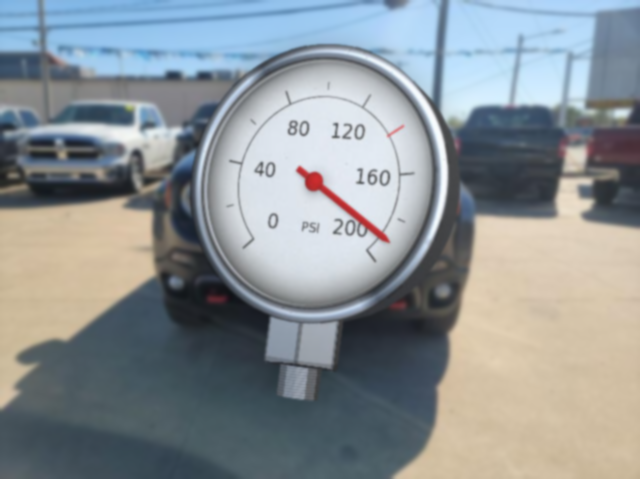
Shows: 190 psi
